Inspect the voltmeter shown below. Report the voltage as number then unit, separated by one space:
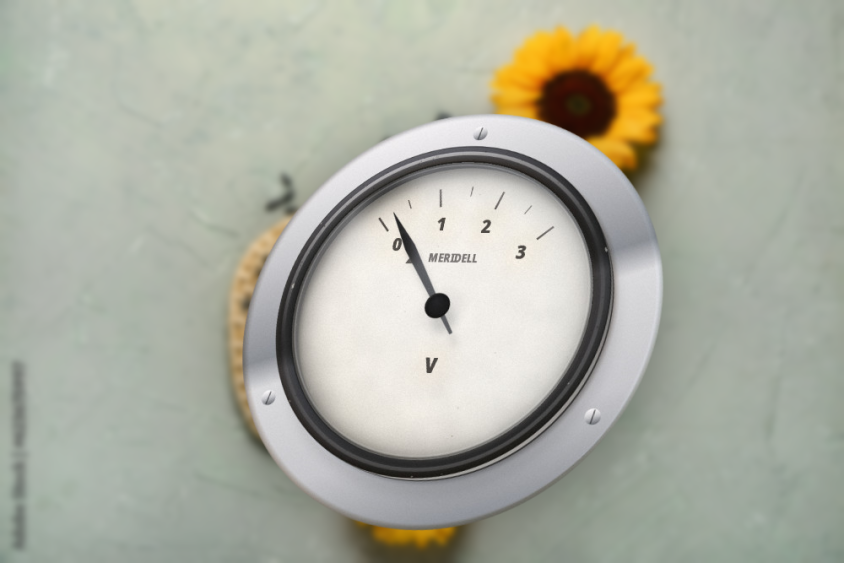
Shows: 0.25 V
